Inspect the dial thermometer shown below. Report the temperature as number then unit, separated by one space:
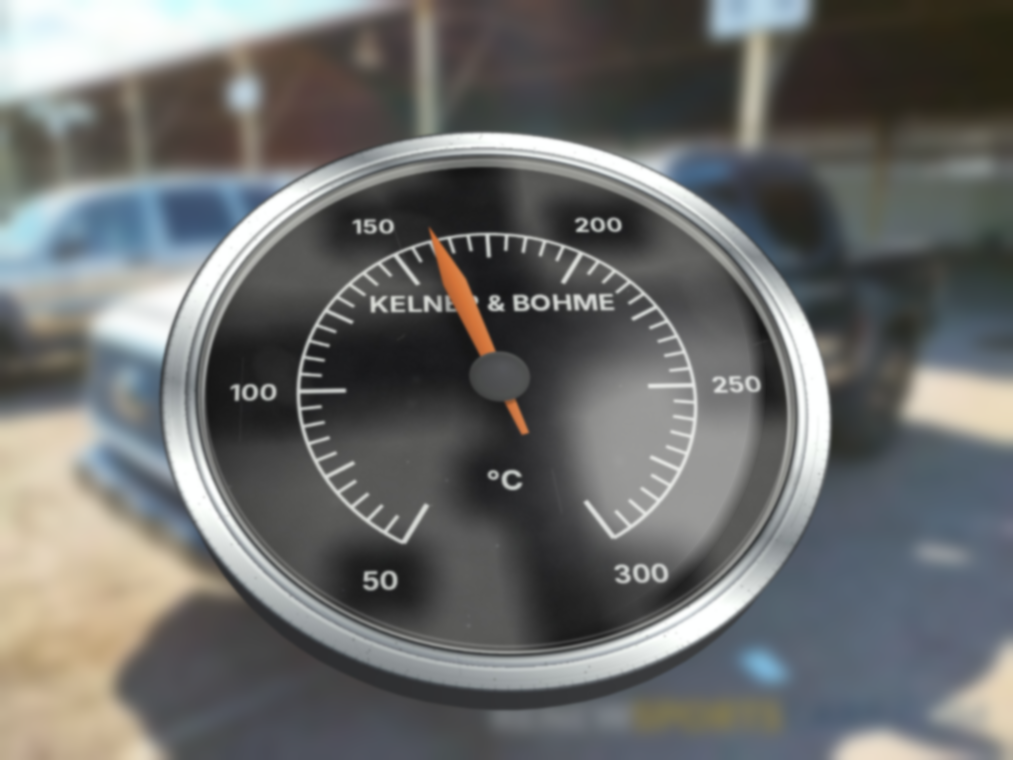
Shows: 160 °C
